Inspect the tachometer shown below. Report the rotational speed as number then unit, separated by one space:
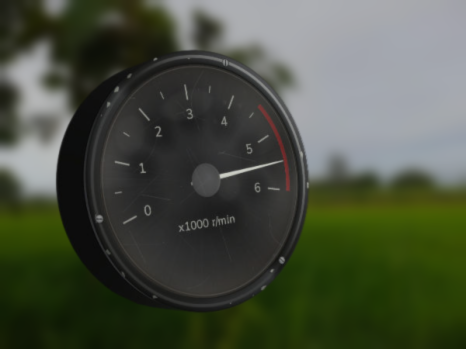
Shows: 5500 rpm
